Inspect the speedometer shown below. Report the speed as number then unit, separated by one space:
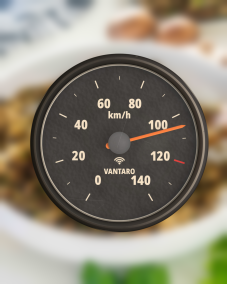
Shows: 105 km/h
